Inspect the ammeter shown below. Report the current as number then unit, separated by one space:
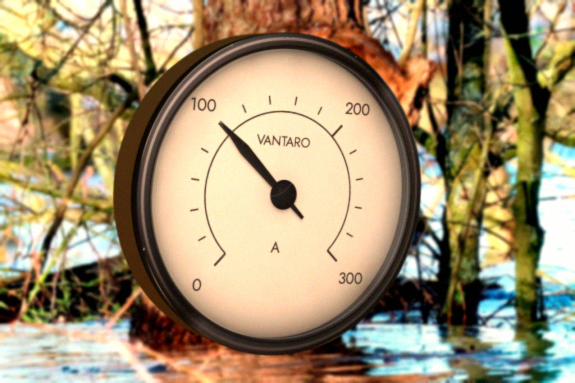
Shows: 100 A
